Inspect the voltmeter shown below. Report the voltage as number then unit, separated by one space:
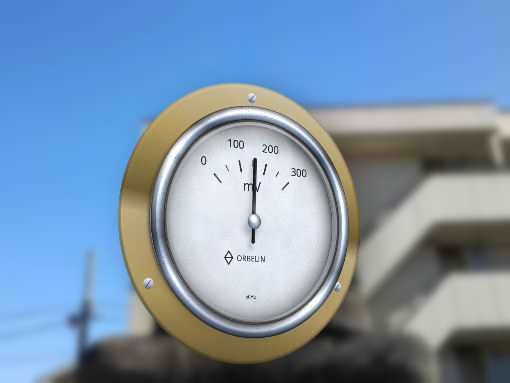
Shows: 150 mV
